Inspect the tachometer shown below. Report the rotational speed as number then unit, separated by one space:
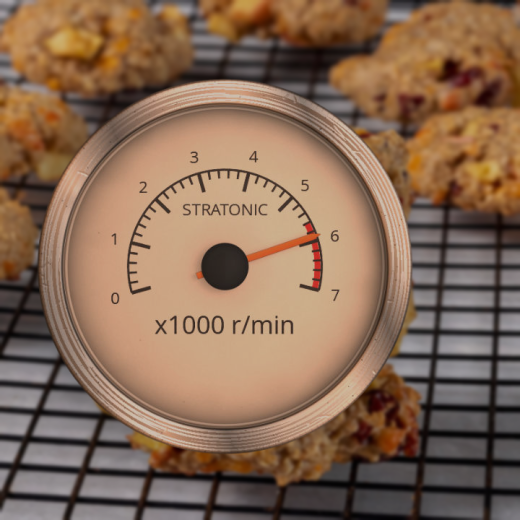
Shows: 5900 rpm
